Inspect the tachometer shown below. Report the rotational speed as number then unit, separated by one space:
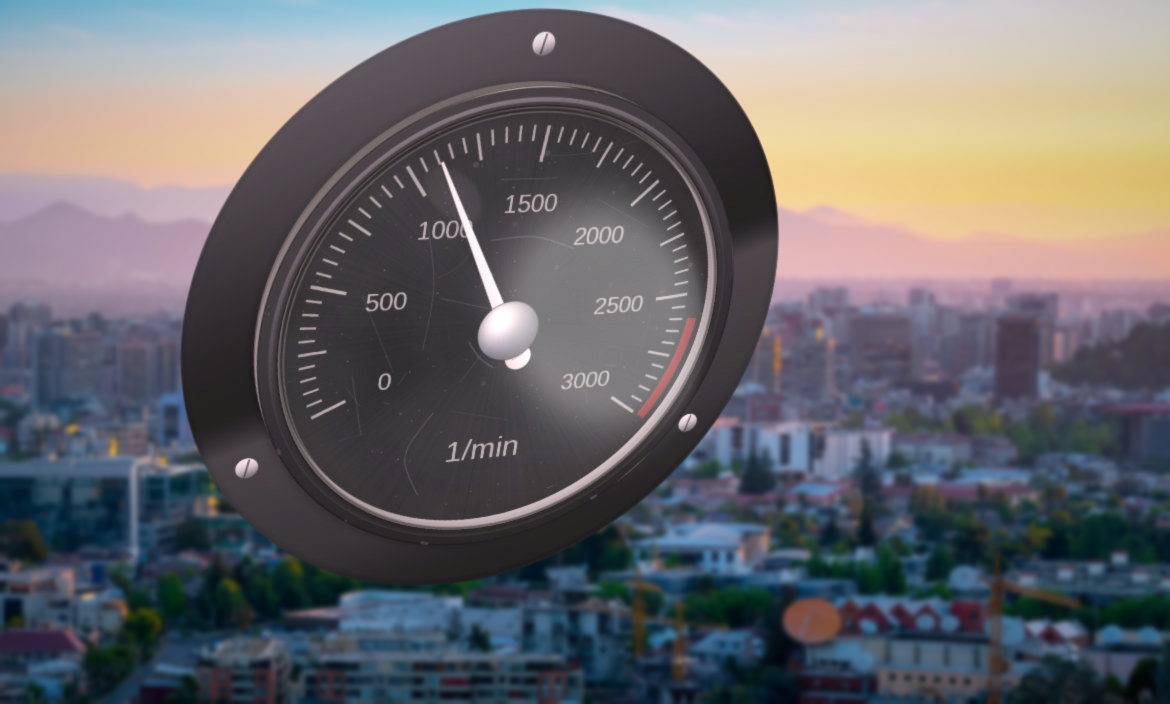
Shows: 1100 rpm
